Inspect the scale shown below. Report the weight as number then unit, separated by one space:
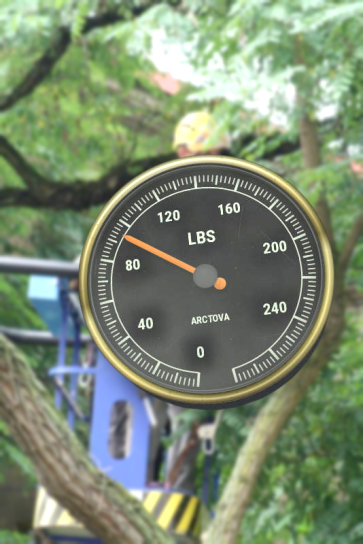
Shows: 94 lb
